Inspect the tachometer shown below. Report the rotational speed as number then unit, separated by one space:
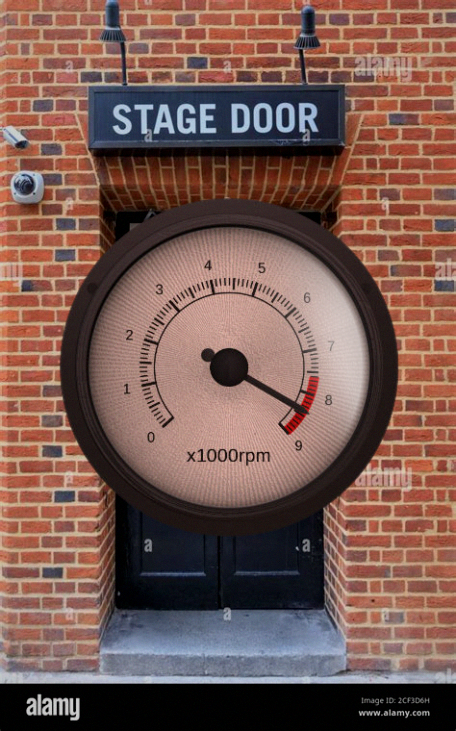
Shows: 8400 rpm
